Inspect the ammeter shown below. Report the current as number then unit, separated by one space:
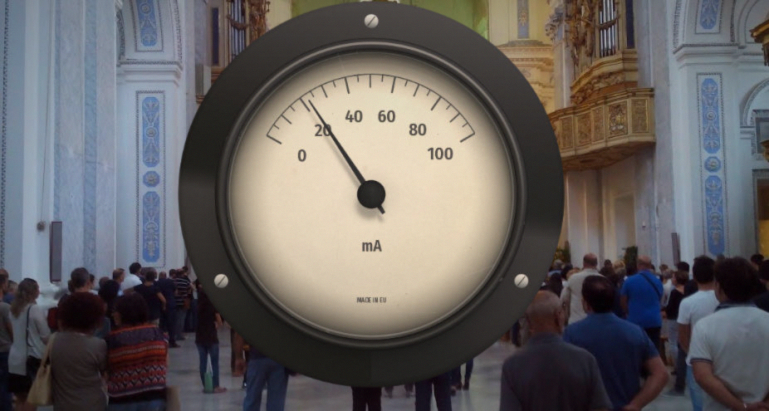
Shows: 22.5 mA
